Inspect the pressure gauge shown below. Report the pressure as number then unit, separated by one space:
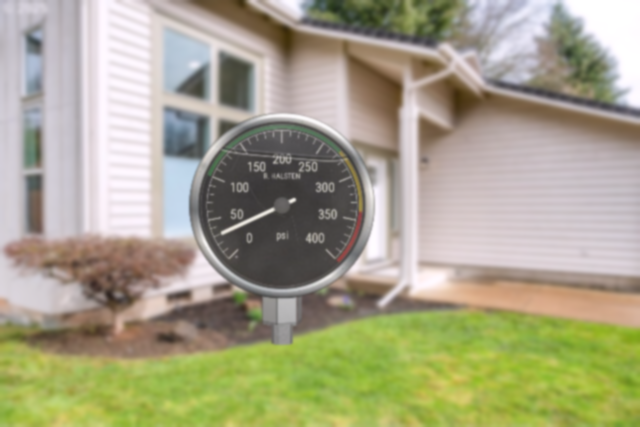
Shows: 30 psi
